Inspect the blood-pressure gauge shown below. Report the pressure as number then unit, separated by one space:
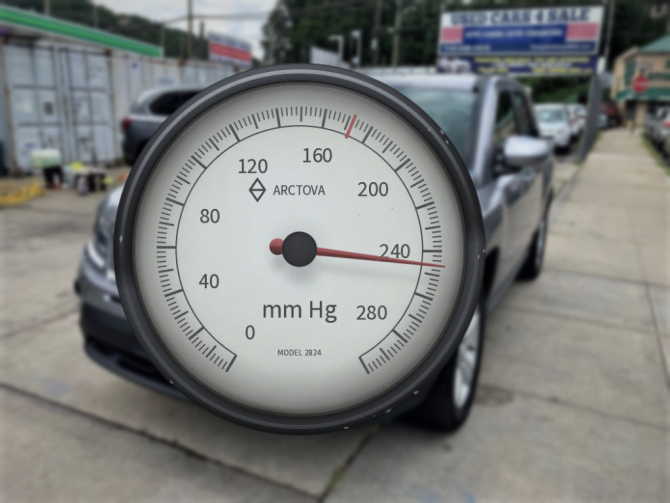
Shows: 246 mmHg
